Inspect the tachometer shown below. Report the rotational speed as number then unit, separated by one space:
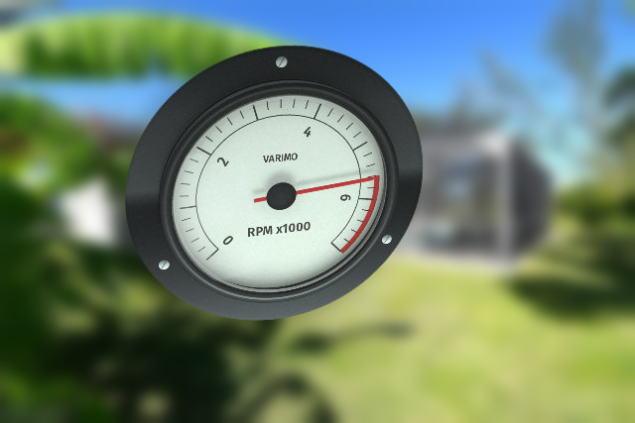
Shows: 5600 rpm
